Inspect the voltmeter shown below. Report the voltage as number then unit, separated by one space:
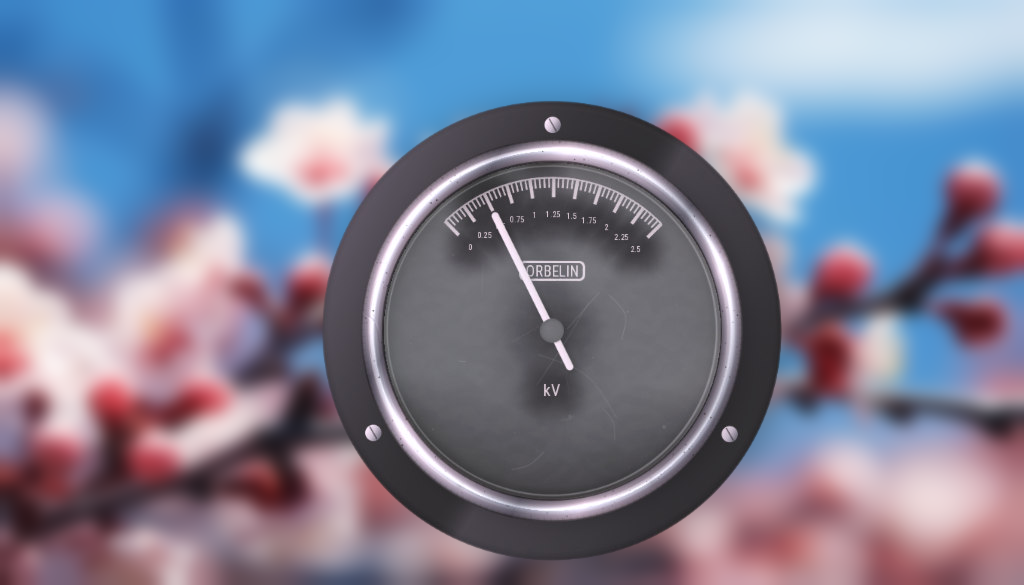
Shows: 0.5 kV
